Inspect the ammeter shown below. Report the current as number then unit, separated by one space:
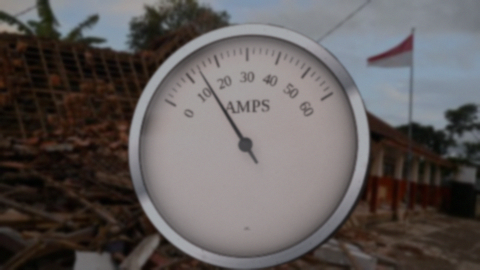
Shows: 14 A
